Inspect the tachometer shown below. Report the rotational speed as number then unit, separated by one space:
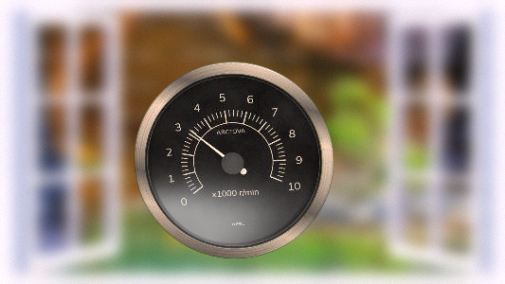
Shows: 3200 rpm
